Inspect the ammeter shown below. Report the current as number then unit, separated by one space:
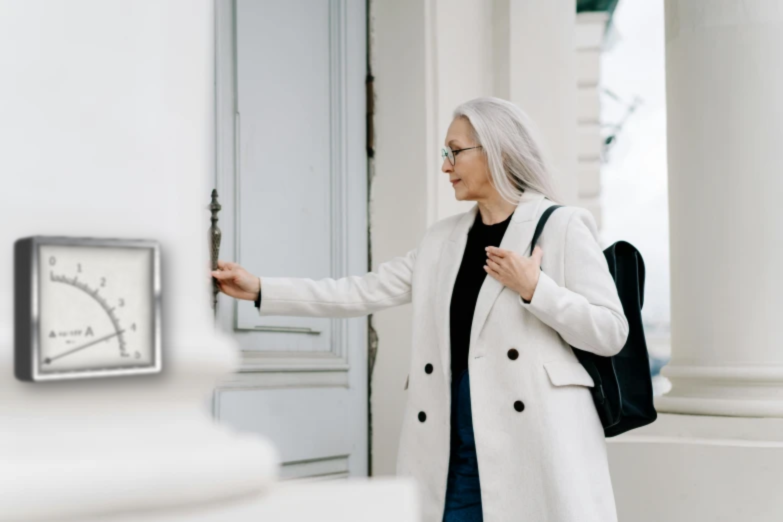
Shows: 4 A
